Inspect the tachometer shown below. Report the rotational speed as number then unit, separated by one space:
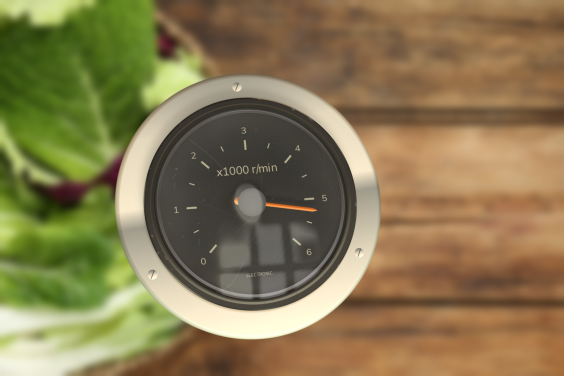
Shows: 5250 rpm
